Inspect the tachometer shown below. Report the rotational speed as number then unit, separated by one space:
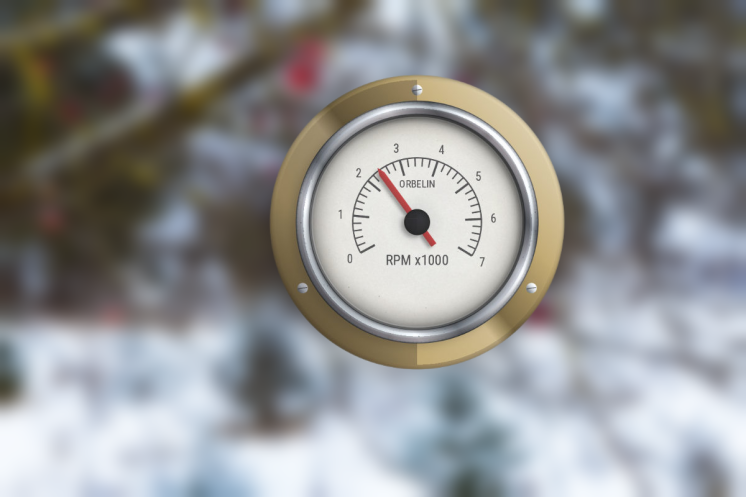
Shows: 2400 rpm
